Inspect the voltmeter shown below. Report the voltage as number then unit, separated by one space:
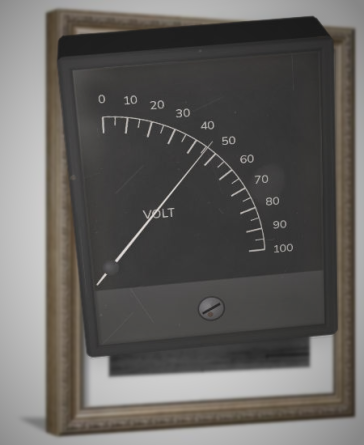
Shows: 45 V
